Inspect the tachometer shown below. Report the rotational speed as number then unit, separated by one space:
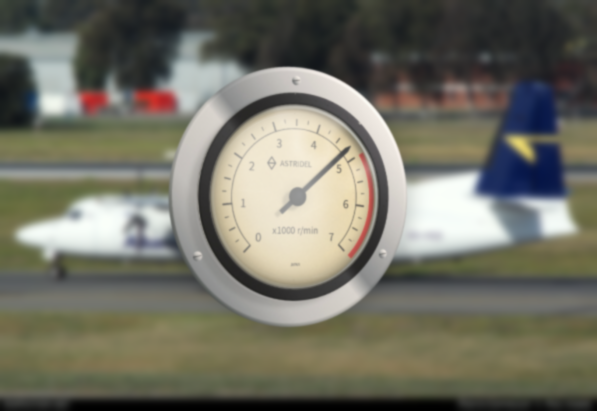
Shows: 4750 rpm
